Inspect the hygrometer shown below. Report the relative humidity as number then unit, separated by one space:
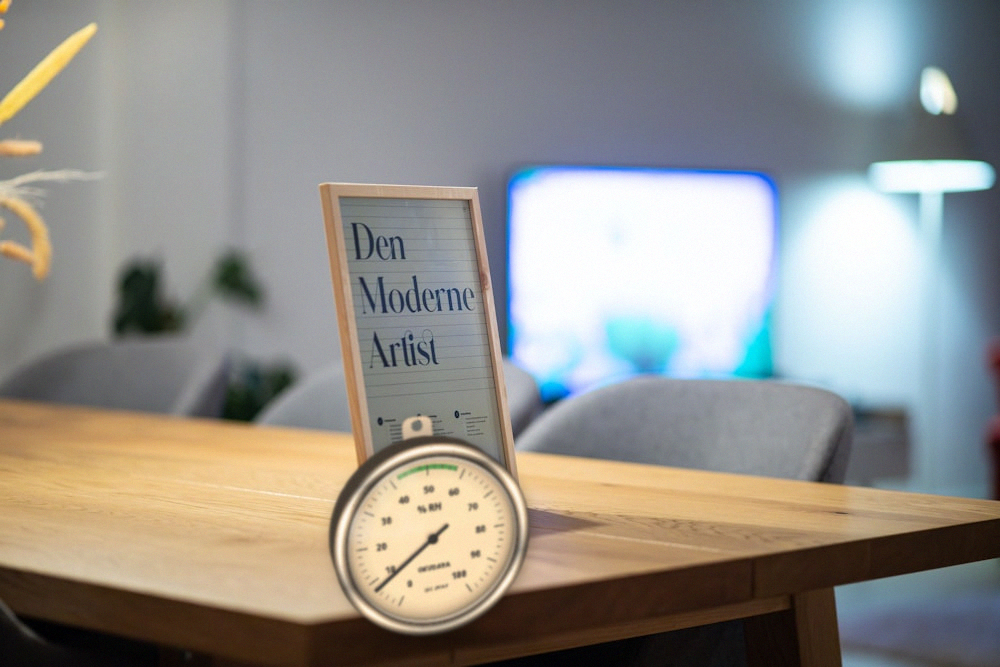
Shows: 8 %
